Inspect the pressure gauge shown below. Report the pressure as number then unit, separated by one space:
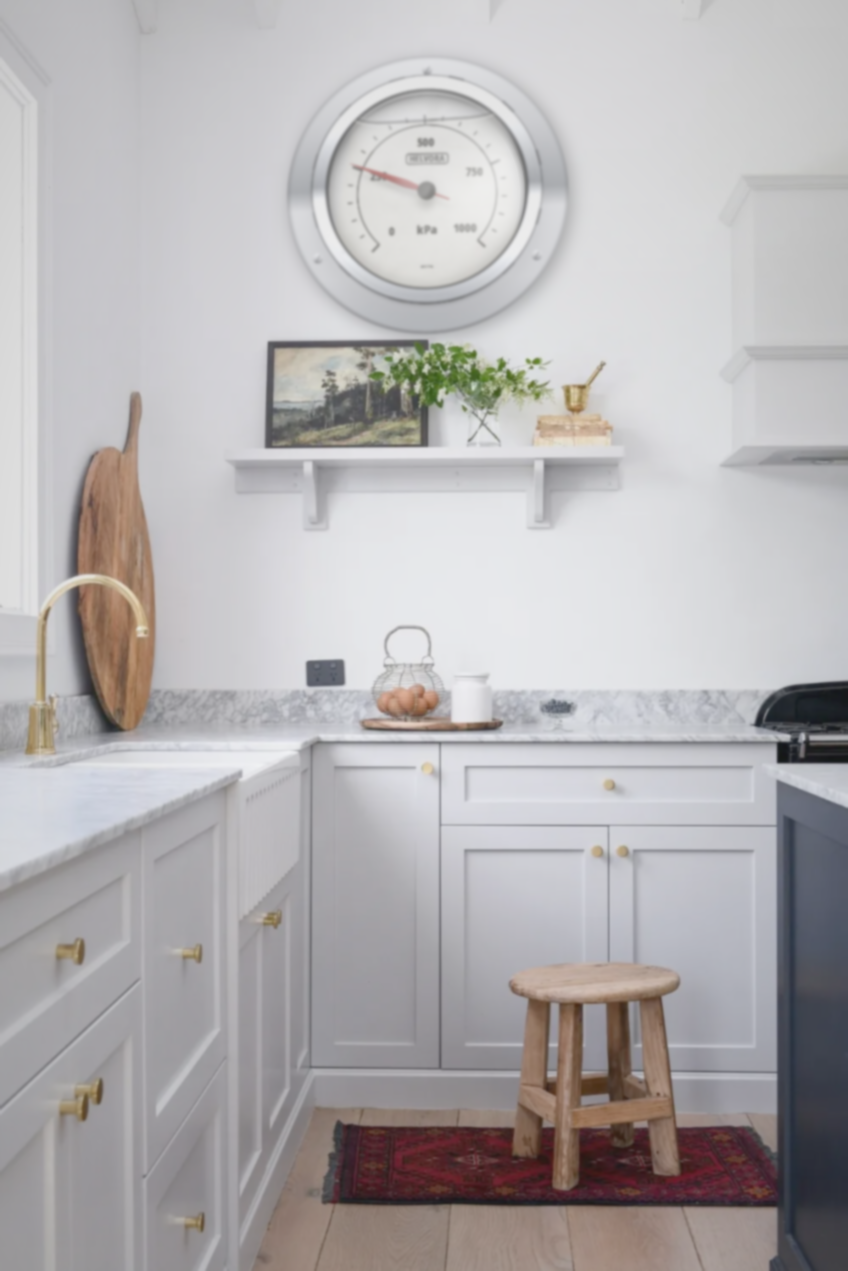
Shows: 250 kPa
